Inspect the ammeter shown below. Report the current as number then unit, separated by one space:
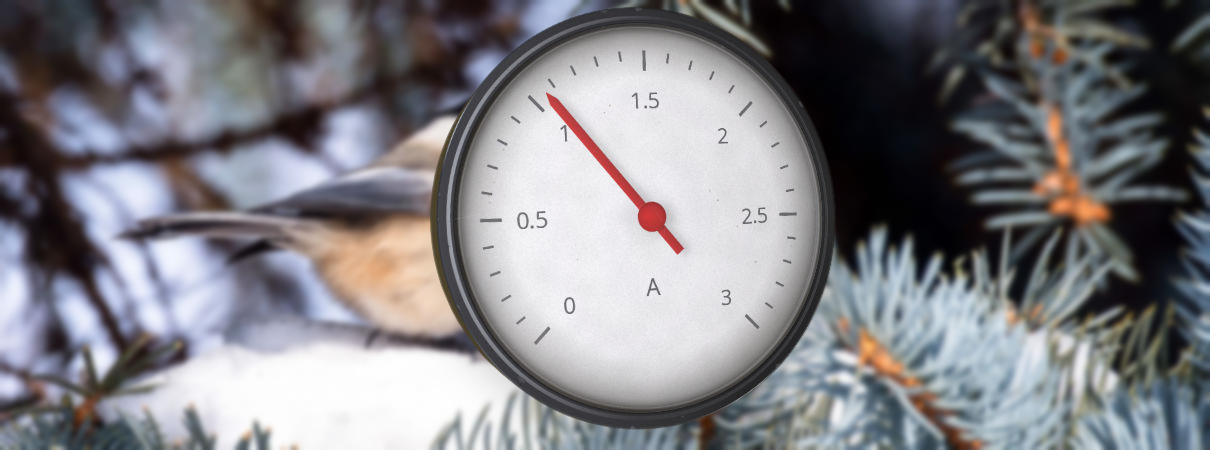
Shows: 1.05 A
